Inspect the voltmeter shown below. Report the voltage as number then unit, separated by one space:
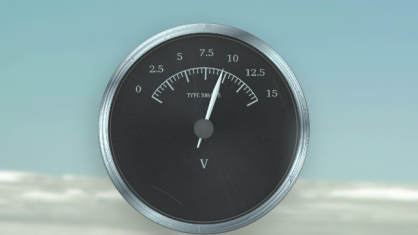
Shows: 9.5 V
